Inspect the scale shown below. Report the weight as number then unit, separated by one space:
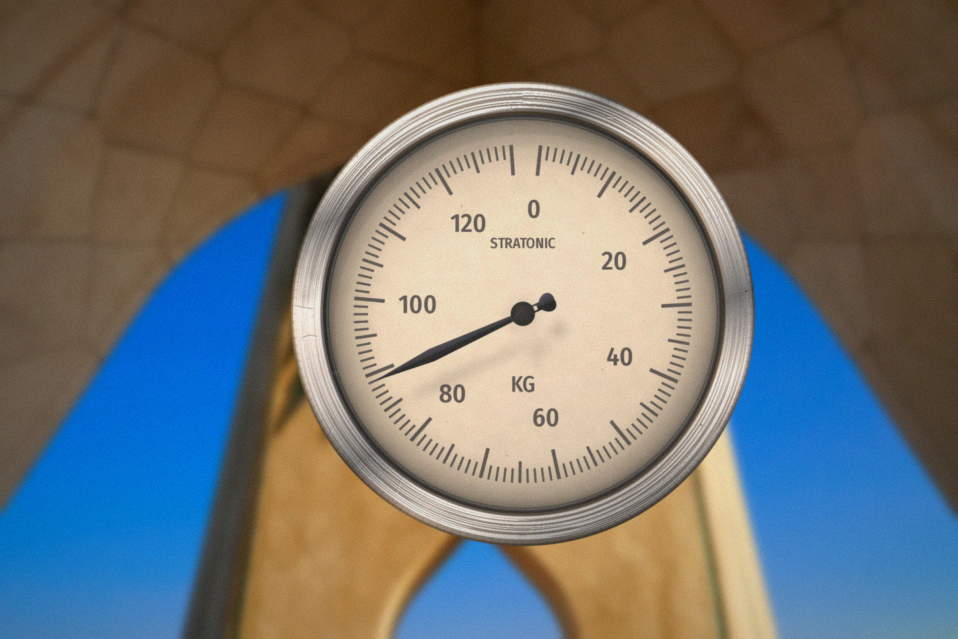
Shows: 89 kg
